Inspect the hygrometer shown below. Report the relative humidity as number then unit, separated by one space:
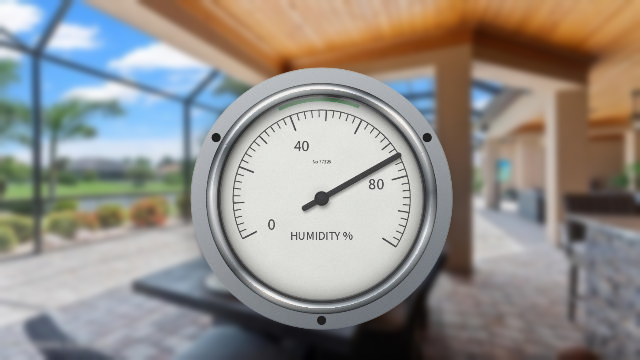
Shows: 74 %
